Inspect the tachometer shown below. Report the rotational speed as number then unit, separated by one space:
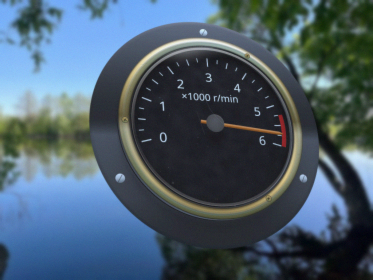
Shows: 5750 rpm
